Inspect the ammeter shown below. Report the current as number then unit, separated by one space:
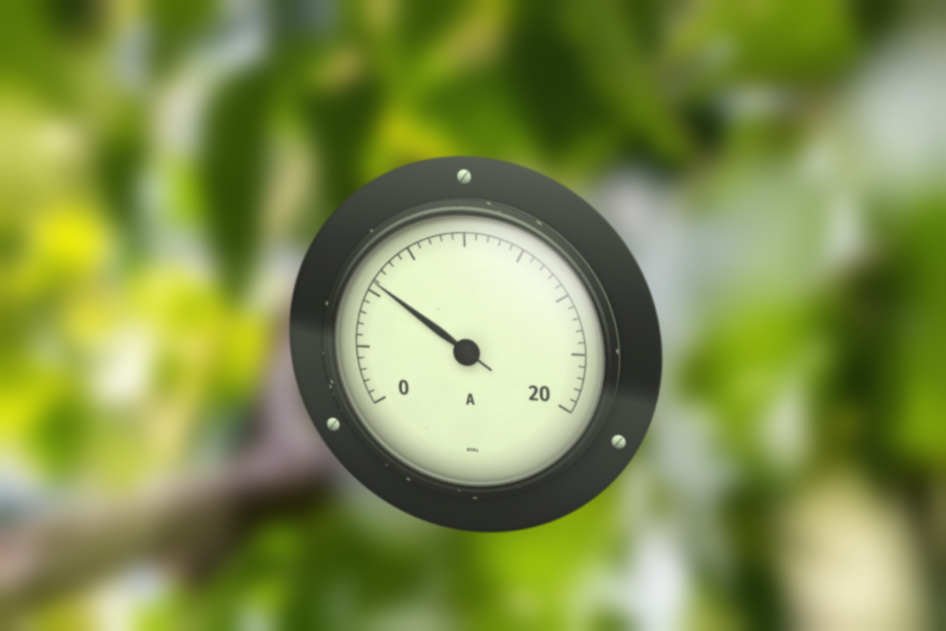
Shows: 5.5 A
